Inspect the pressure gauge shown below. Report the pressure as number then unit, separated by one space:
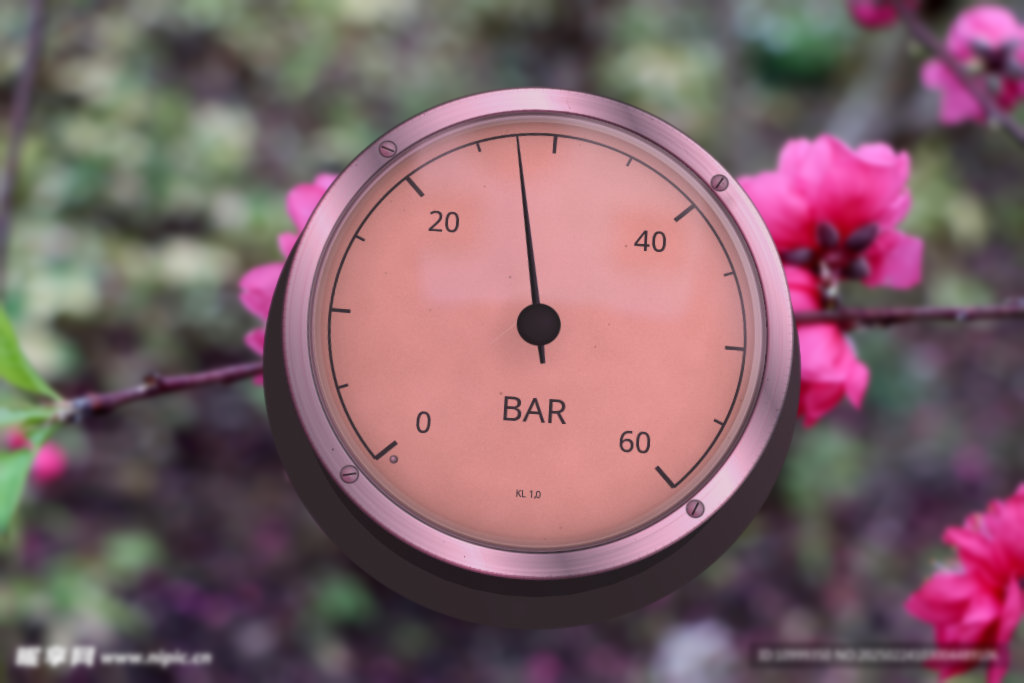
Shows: 27.5 bar
